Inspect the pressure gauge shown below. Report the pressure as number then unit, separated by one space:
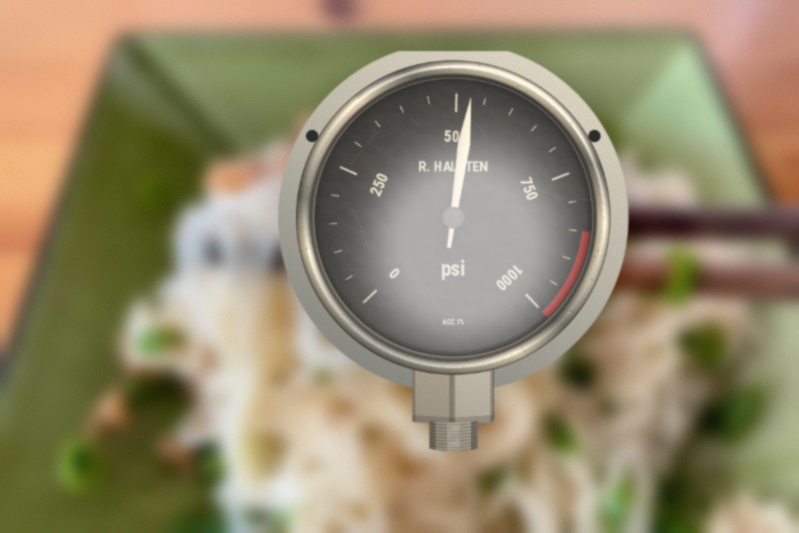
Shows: 525 psi
